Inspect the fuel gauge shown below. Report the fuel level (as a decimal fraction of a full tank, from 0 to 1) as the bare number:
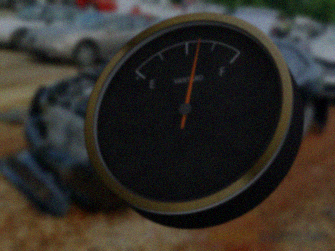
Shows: 0.625
